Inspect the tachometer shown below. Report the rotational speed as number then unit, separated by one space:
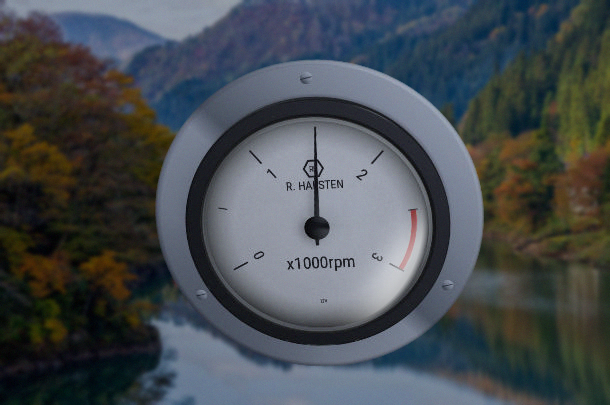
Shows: 1500 rpm
